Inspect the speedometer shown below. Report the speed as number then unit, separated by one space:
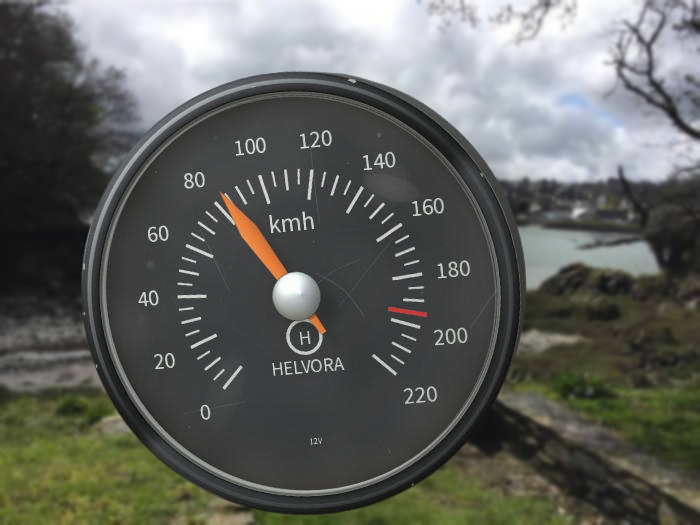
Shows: 85 km/h
